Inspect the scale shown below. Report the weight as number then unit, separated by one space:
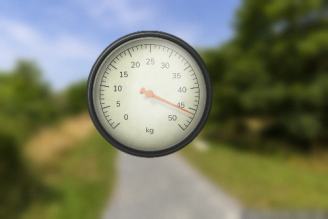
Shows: 46 kg
